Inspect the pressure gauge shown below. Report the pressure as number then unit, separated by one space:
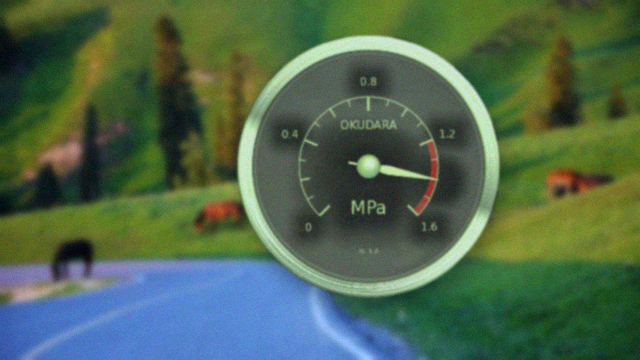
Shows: 1.4 MPa
